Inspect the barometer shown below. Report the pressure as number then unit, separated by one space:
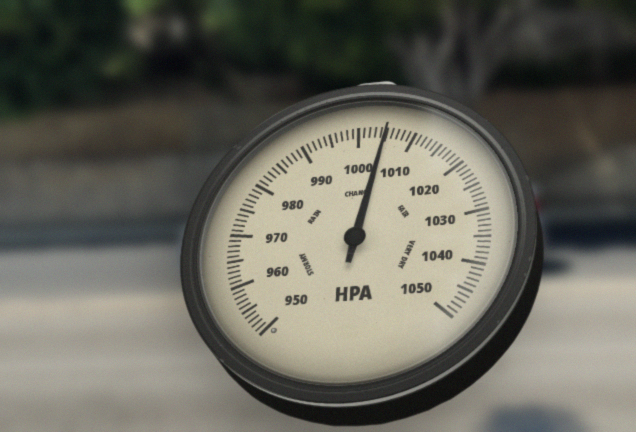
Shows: 1005 hPa
